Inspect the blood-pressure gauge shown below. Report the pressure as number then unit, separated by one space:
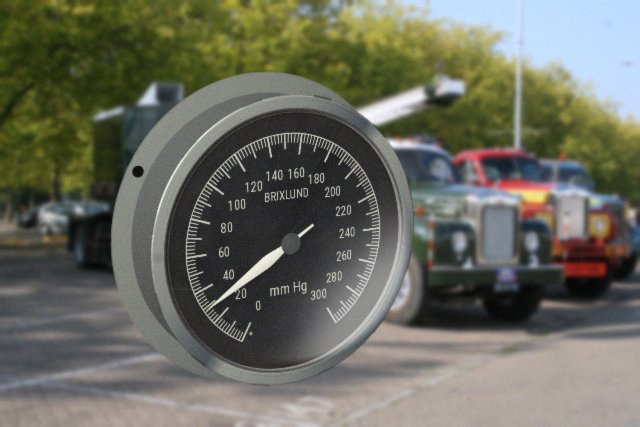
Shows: 30 mmHg
